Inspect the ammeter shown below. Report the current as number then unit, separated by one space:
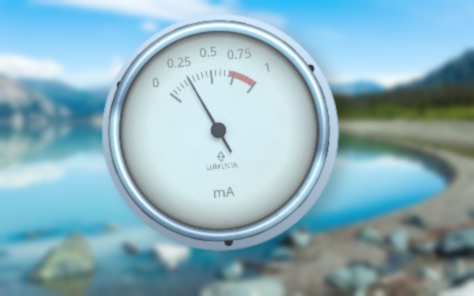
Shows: 0.25 mA
